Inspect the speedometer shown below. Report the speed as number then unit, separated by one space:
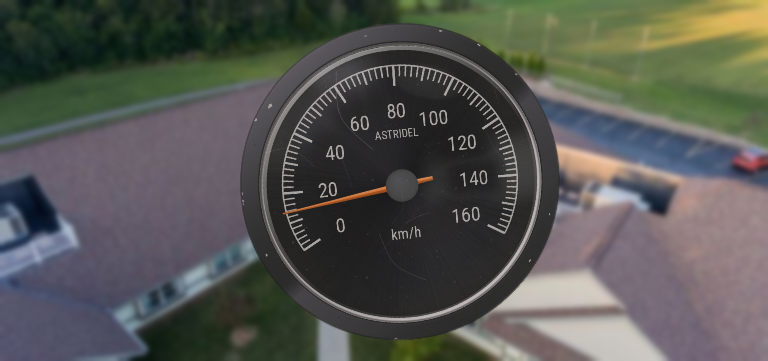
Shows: 14 km/h
